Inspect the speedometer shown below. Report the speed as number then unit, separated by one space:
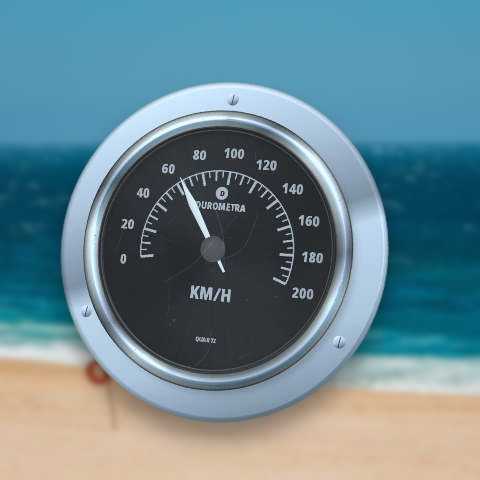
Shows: 65 km/h
